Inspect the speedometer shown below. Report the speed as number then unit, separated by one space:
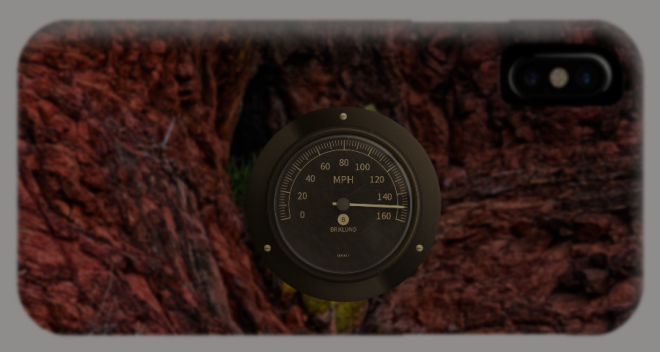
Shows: 150 mph
